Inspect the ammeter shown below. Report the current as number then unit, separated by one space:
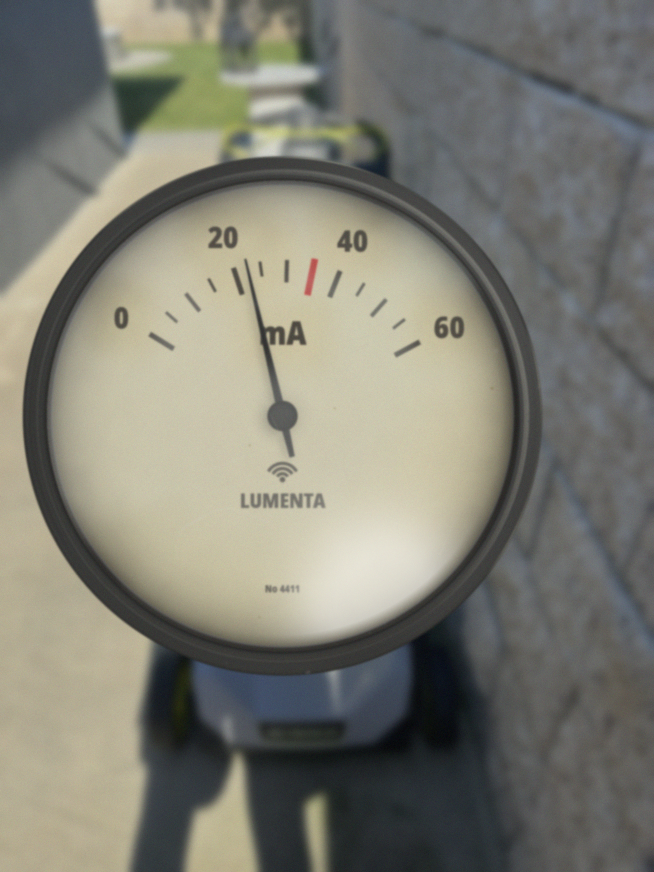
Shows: 22.5 mA
